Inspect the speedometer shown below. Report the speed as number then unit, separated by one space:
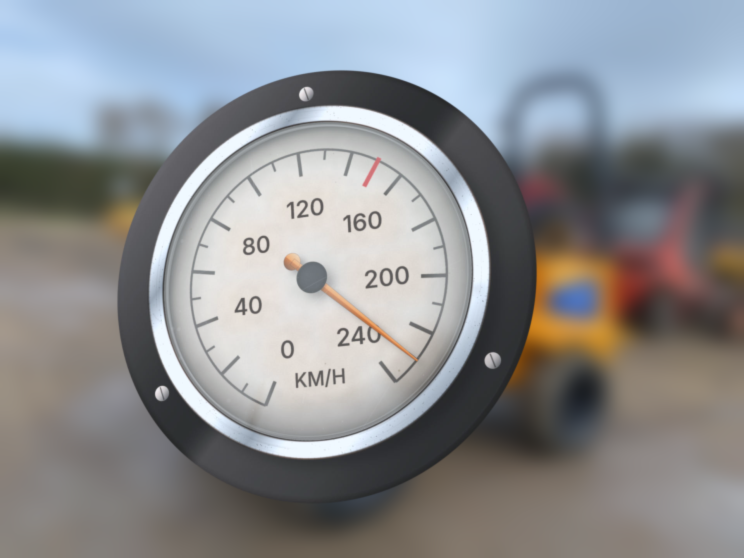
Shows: 230 km/h
